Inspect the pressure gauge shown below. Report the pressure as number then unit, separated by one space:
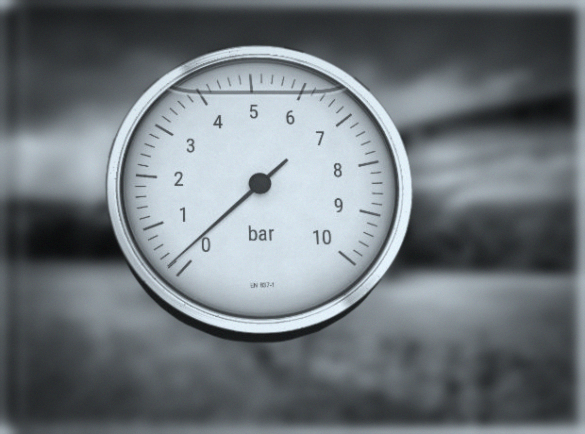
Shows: 0.2 bar
